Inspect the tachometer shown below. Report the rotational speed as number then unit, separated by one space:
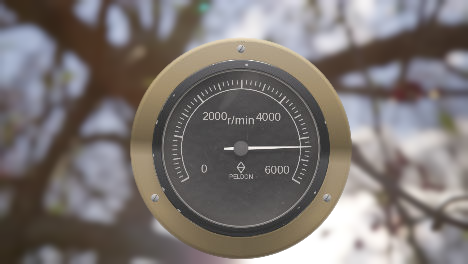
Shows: 5200 rpm
